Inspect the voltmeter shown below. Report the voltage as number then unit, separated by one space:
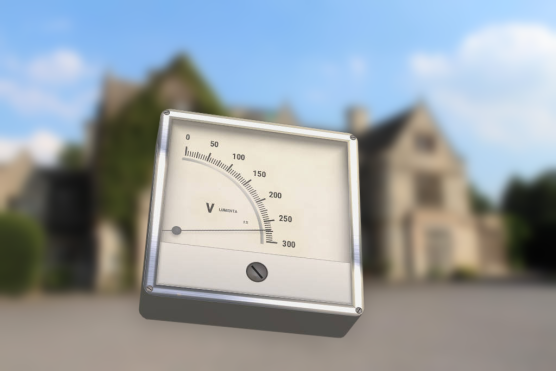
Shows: 275 V
